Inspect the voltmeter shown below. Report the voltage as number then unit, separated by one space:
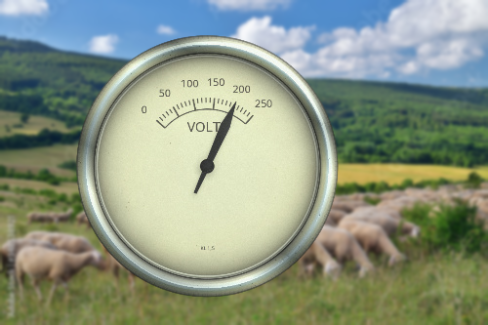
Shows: 200 V
